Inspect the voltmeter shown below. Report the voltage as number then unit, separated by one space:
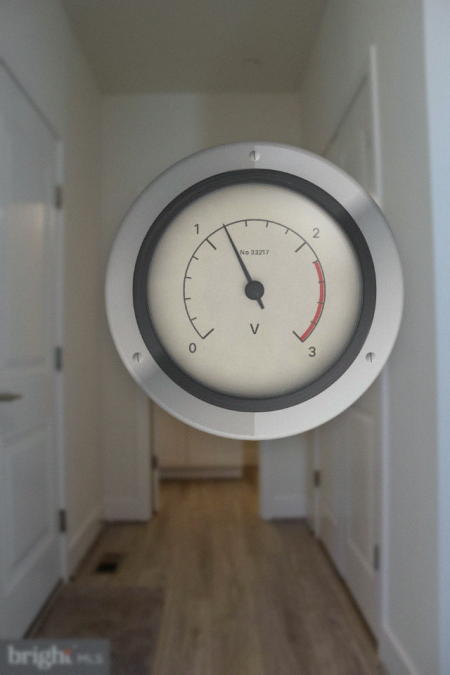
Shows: 1.2 V
